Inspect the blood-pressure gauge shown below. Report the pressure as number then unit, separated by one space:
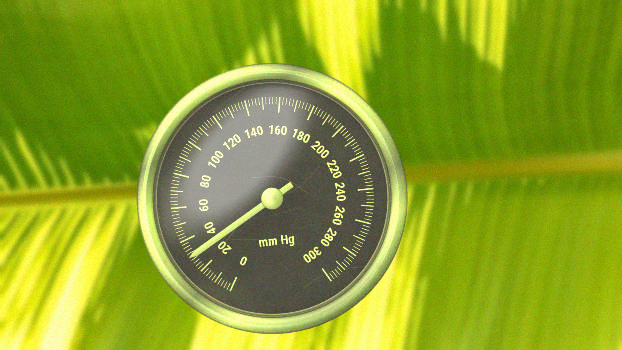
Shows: 30 mmHg
